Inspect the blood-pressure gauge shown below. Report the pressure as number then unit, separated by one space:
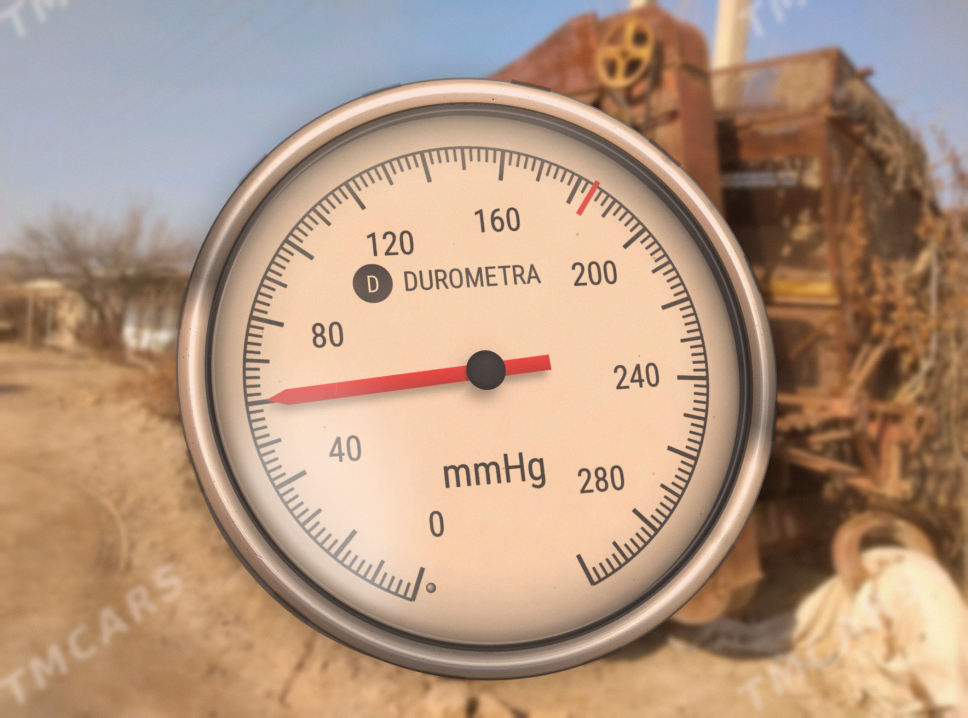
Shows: 60 mmHg
